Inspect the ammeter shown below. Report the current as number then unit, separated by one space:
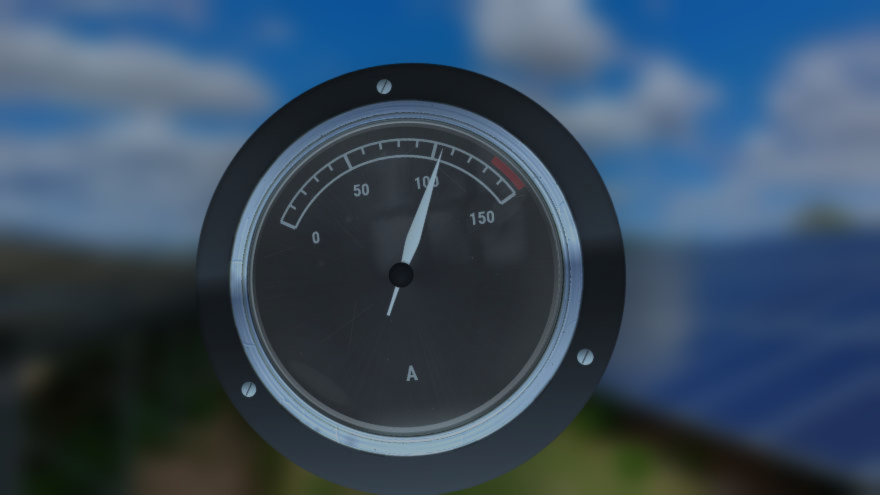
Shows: 105 A
